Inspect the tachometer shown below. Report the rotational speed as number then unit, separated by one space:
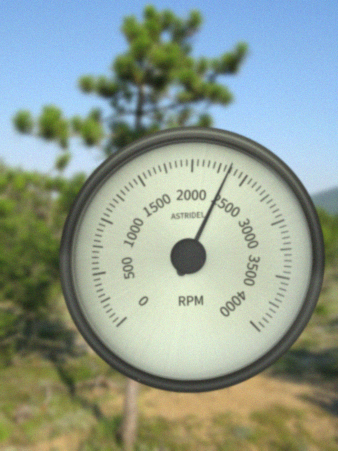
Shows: 2350 rpm
